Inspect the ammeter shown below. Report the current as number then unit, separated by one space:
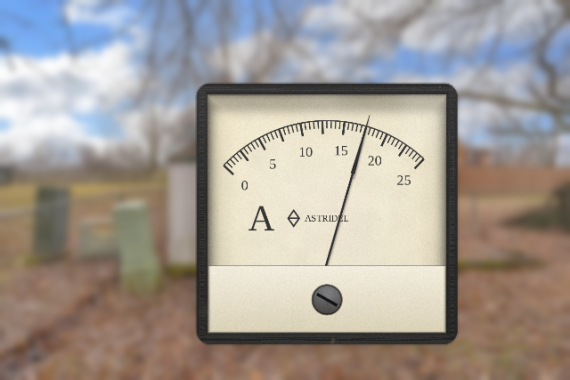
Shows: 17.5 A
